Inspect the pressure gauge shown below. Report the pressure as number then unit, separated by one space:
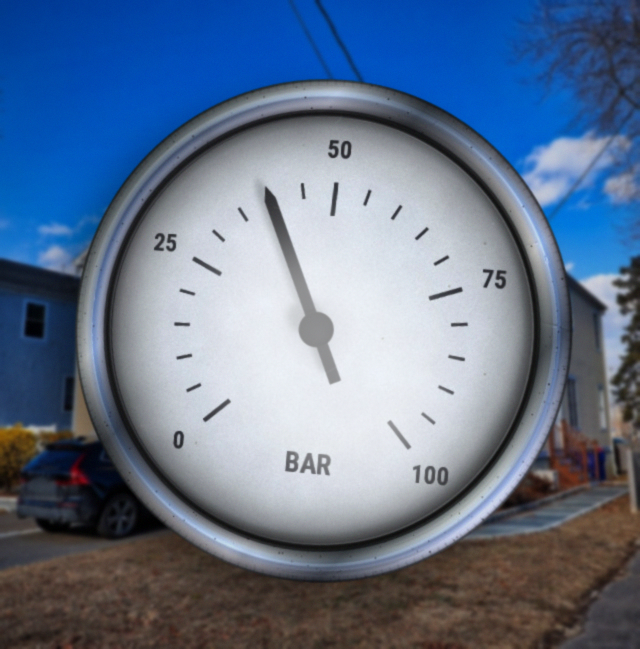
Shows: 40 bar
